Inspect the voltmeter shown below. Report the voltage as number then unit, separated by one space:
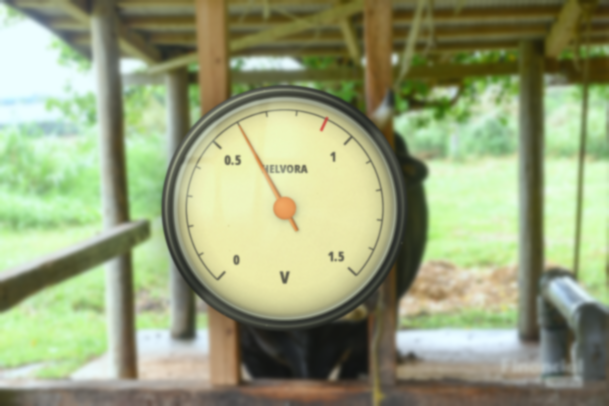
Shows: 0.6 V
